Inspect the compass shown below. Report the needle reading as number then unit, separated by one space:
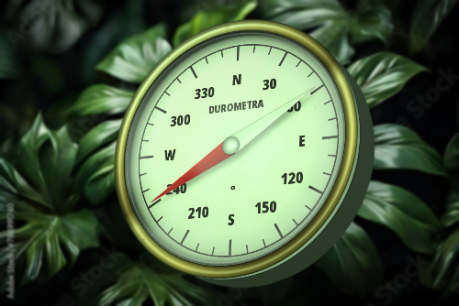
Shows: 240 °
